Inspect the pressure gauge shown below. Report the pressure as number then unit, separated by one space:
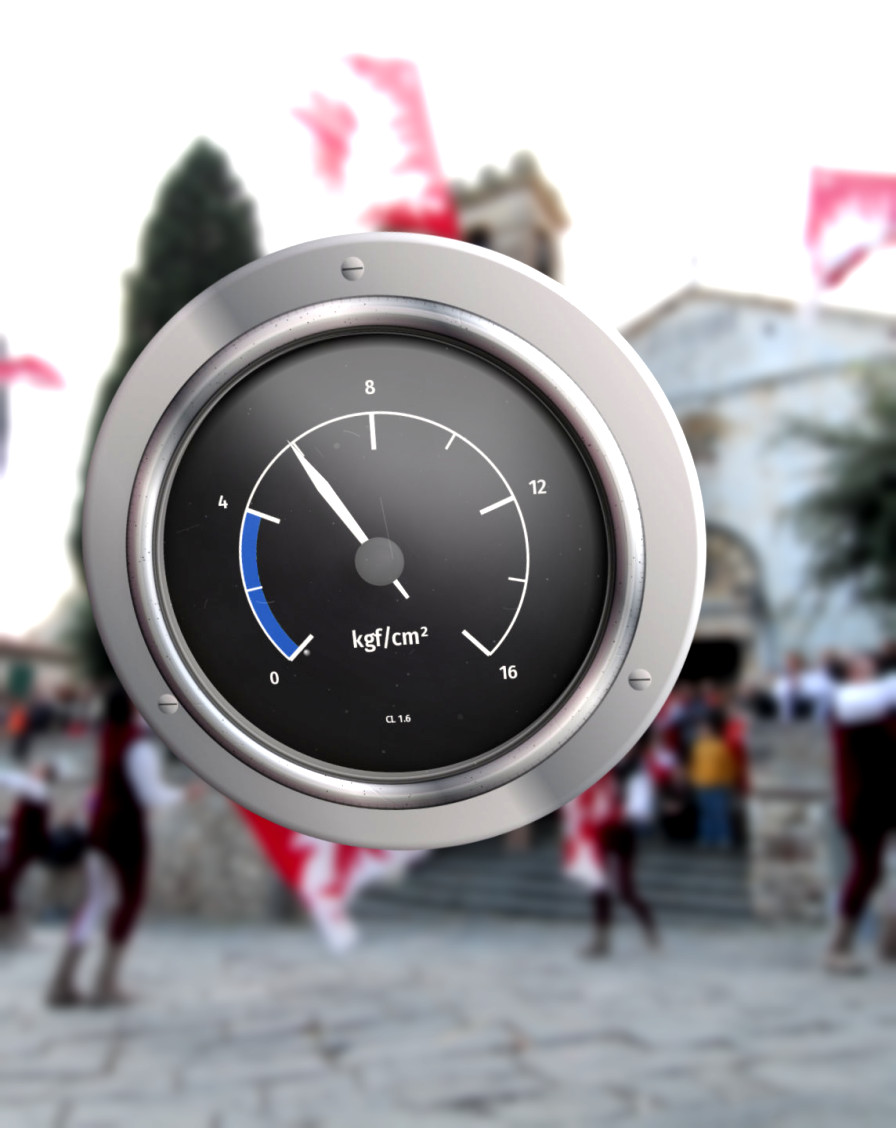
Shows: 6 kg/cm²
